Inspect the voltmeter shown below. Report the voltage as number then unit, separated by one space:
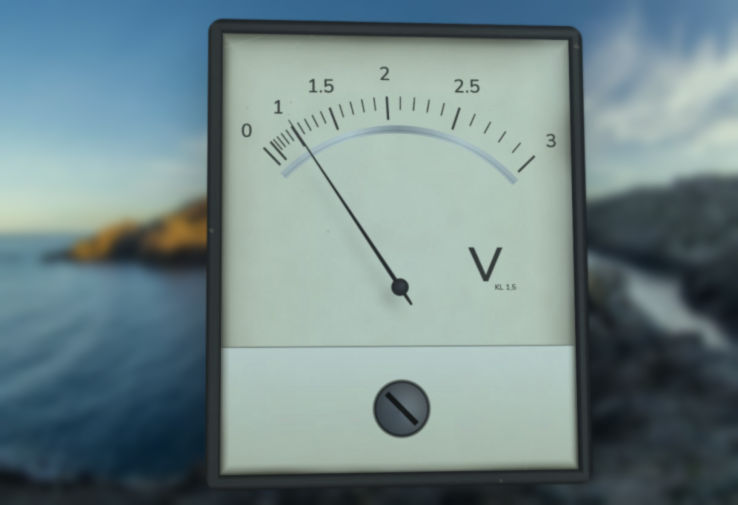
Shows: 1 V
